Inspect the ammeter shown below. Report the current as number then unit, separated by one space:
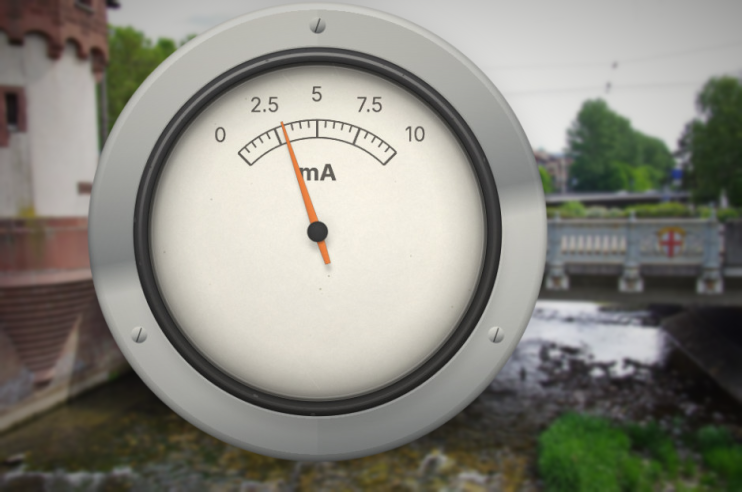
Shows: 3 mA
